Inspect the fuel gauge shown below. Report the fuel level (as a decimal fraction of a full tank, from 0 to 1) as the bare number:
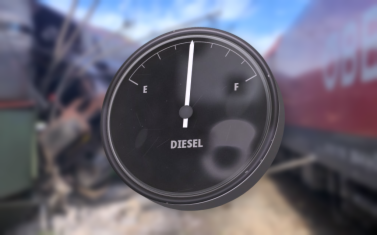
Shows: 0.5
